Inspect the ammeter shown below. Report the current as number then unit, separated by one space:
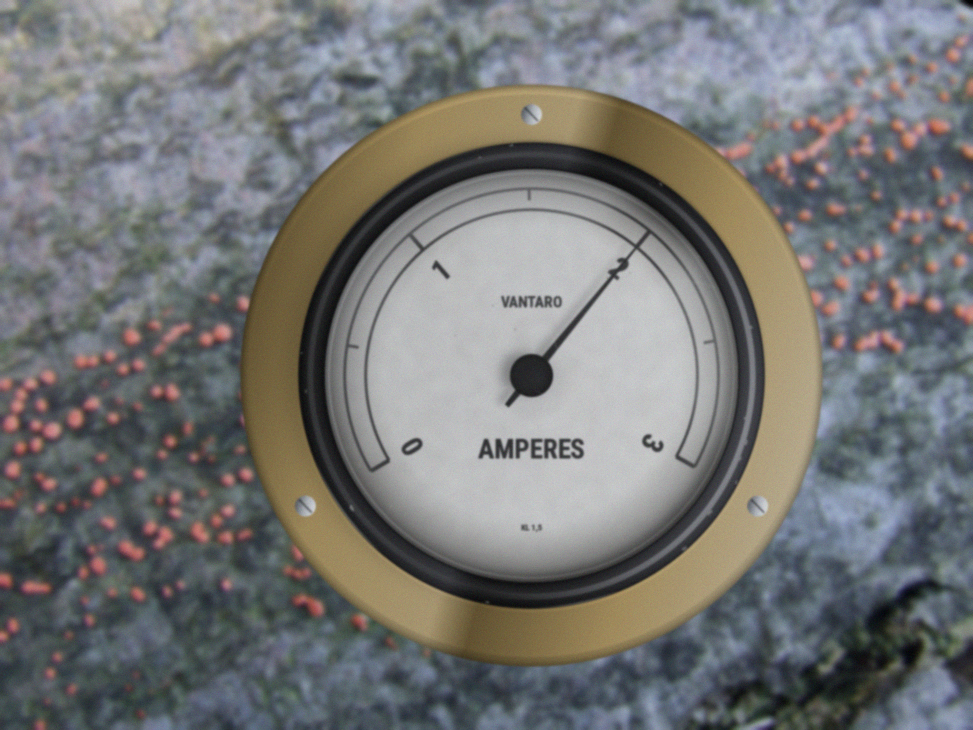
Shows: 2 A
